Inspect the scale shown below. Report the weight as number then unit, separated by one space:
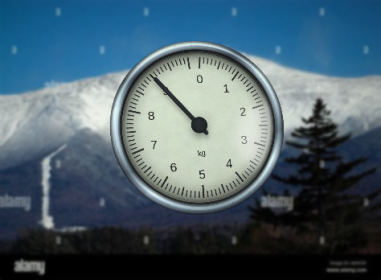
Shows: 9 kg
